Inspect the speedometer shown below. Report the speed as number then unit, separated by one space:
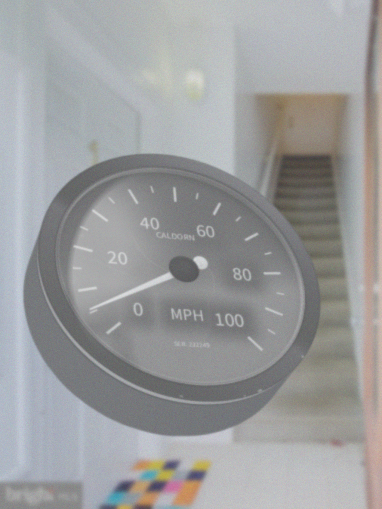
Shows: 5 mph
